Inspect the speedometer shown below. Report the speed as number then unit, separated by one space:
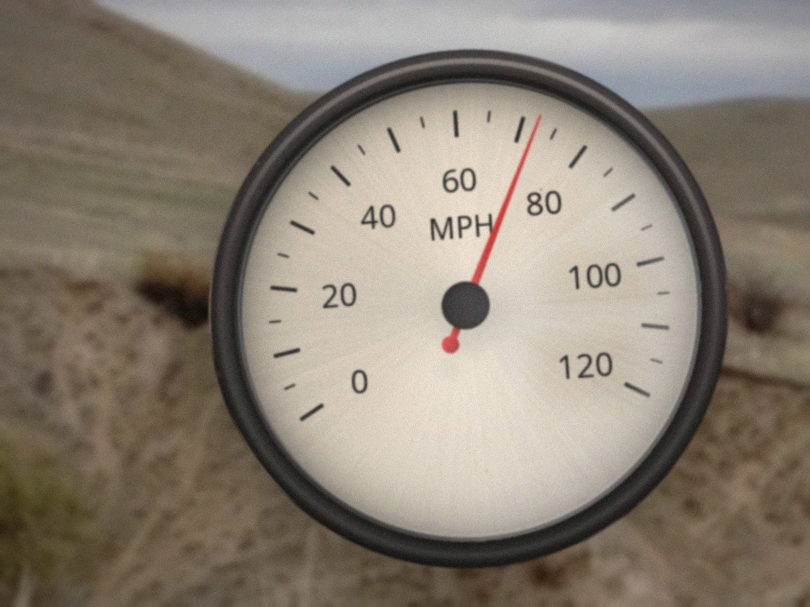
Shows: 72.5 mph
